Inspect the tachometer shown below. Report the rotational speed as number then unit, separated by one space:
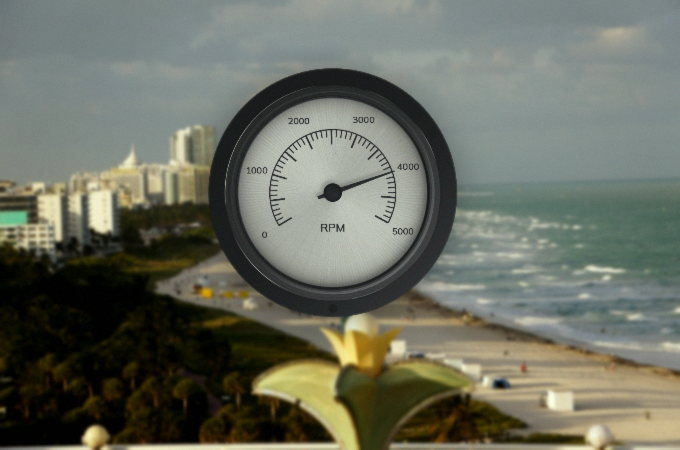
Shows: 4000 rpm
